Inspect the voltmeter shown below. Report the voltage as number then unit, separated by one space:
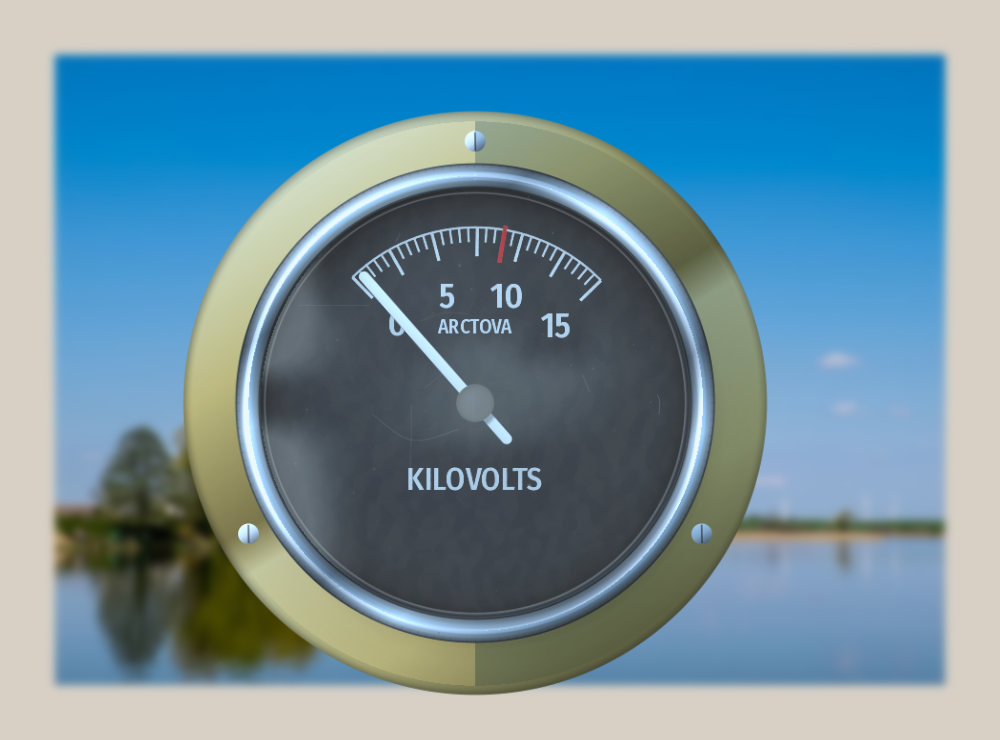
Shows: 0.5 kV
